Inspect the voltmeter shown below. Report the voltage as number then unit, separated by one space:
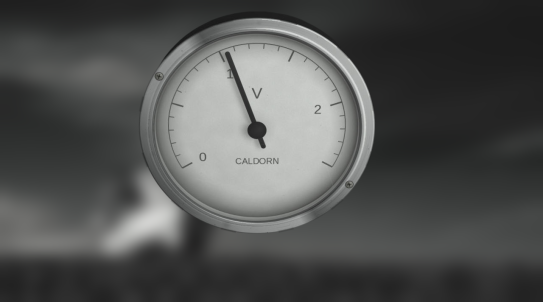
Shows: 1.05 V
